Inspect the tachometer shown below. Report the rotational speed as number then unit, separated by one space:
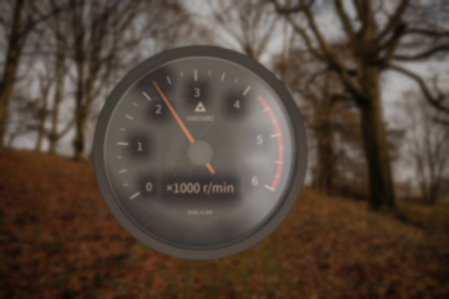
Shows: 2250 rpm
